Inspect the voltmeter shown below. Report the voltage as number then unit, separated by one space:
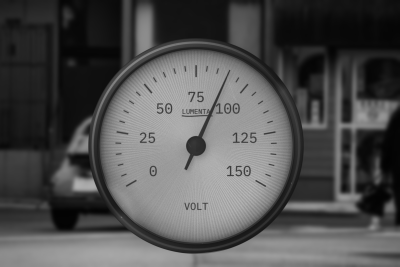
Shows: 90 V
